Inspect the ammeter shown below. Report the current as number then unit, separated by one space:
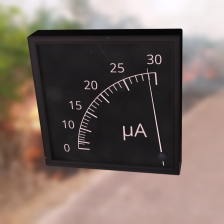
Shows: 29 µA
